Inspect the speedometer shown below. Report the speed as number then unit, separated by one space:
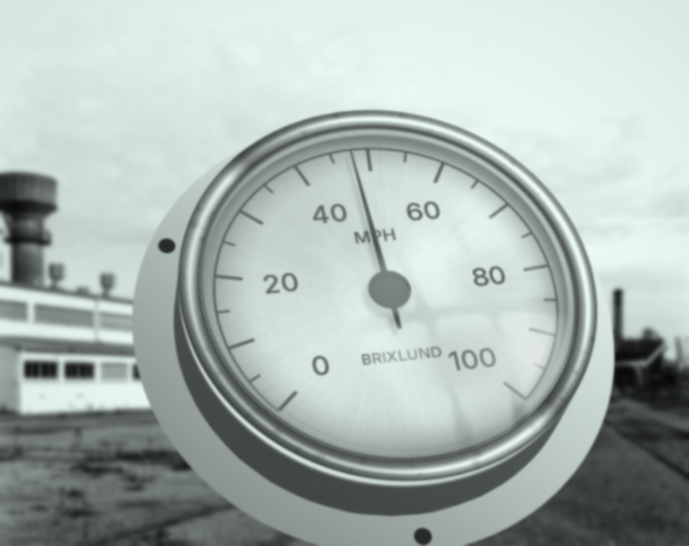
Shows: 47.5 mph
